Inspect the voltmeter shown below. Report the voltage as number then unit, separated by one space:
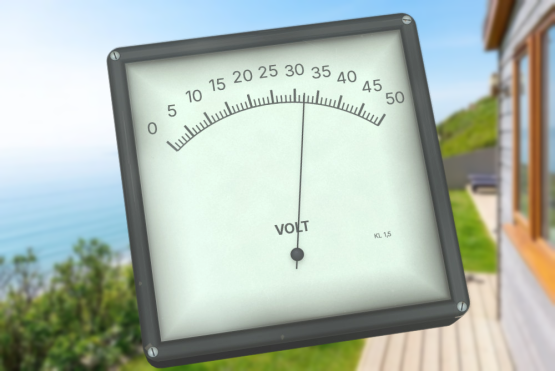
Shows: 32 V
